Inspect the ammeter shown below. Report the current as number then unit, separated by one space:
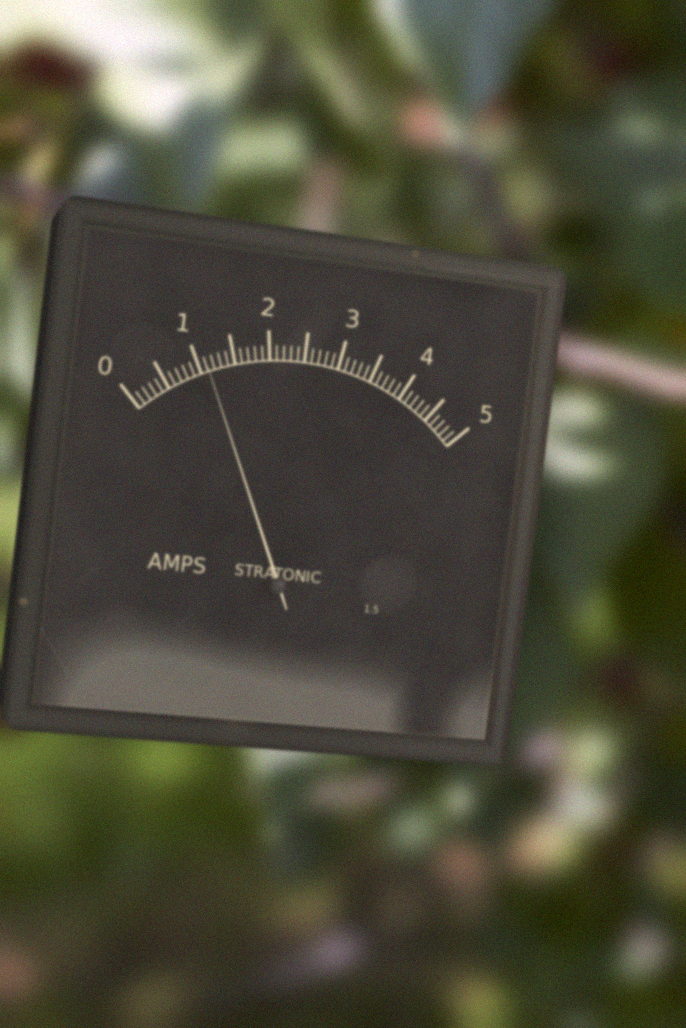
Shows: 1.1 A
